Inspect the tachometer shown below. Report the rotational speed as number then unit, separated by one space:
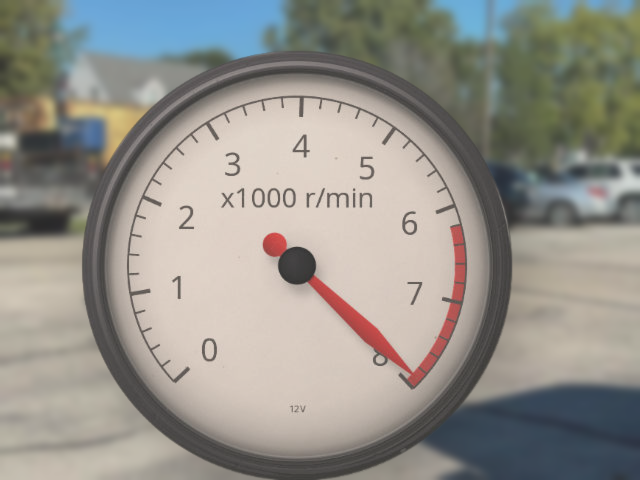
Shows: 7900 rpm
